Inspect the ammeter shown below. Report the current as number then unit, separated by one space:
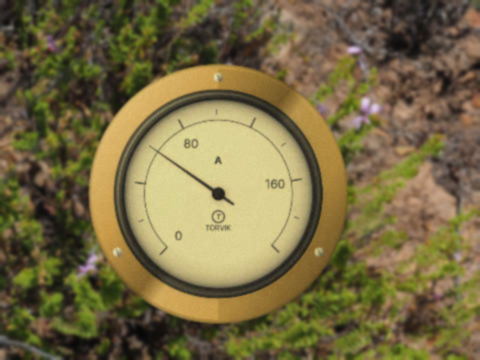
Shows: 60 A
